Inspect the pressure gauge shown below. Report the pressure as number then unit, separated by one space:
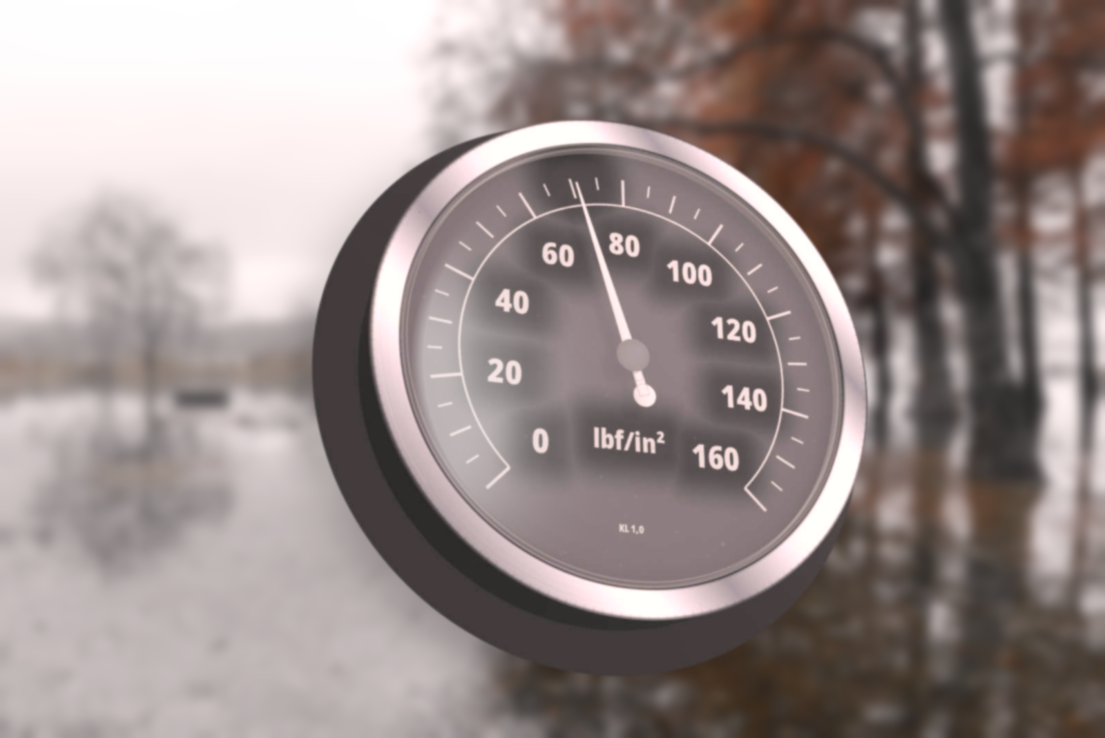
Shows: 70 psi
